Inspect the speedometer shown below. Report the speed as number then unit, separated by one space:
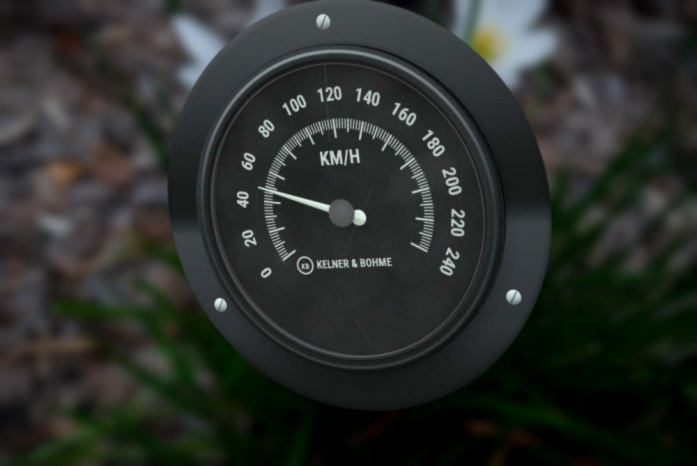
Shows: 50 km/h
